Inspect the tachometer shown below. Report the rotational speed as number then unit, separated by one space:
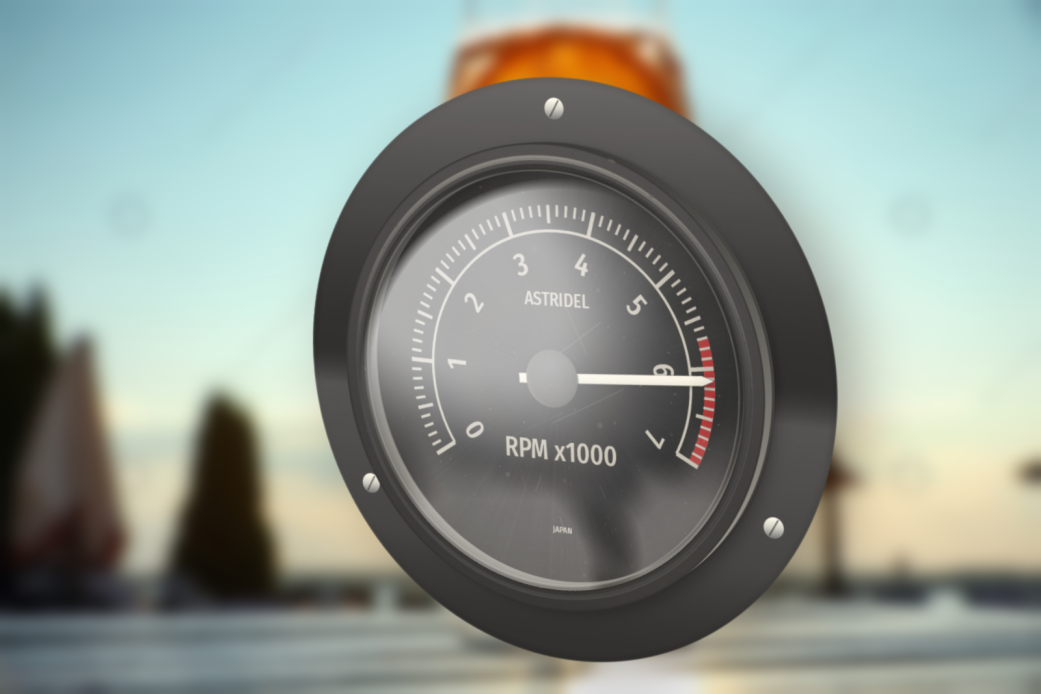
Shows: 6100 rpm
